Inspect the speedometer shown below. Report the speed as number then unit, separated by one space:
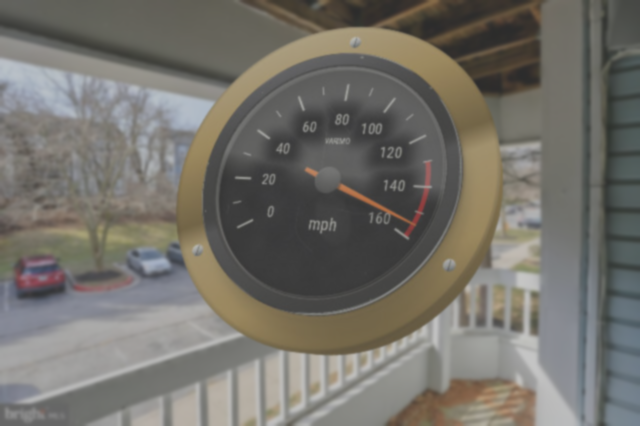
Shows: 155 mph
